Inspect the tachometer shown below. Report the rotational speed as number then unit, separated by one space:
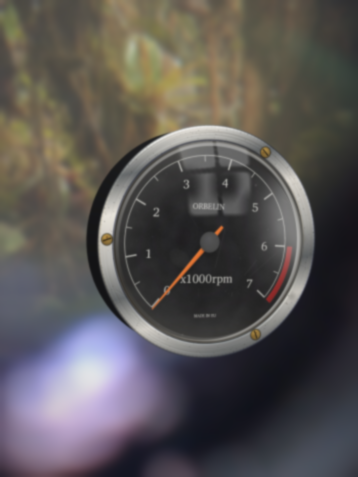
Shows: 0 rpm
